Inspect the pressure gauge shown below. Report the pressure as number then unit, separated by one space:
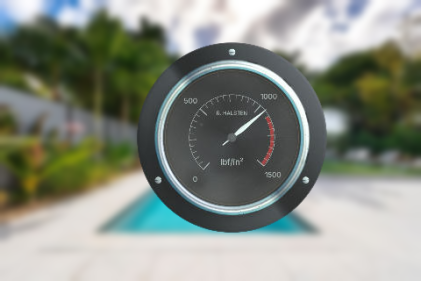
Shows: 1050 psi
